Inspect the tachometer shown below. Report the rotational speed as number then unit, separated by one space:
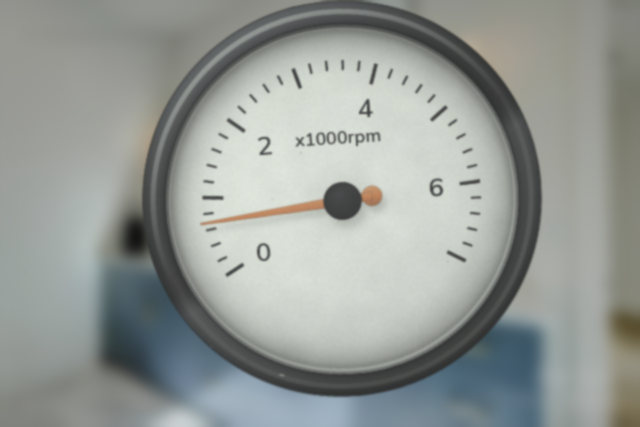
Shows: 700 rpm
